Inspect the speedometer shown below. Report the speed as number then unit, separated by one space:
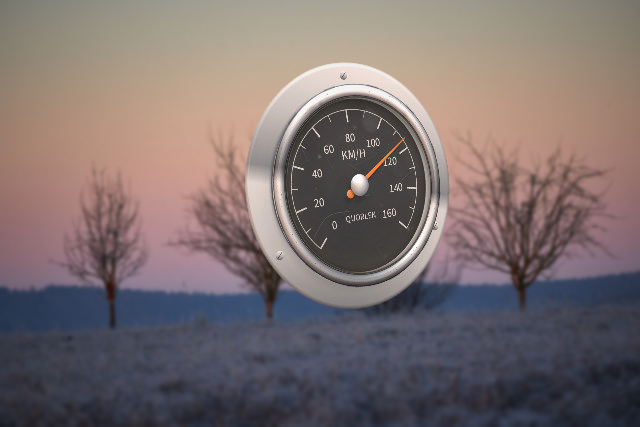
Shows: 115 km/h
